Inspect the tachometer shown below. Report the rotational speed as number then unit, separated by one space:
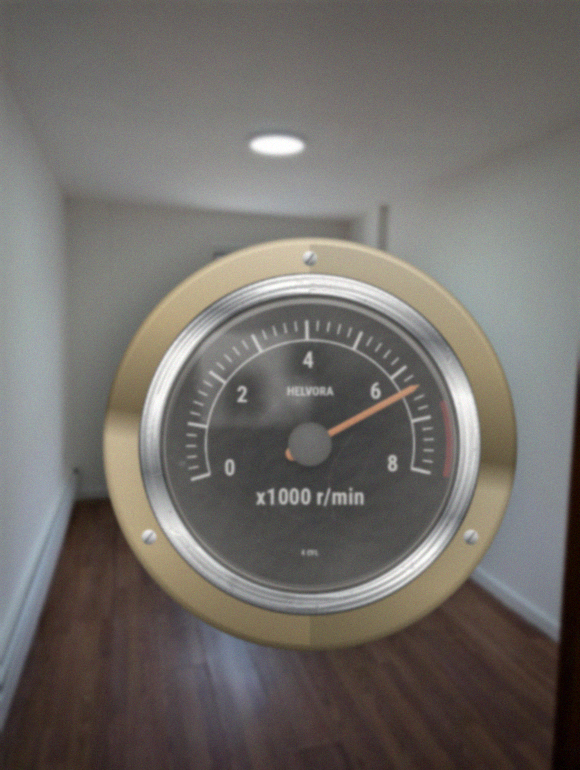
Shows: 6400 rpm
